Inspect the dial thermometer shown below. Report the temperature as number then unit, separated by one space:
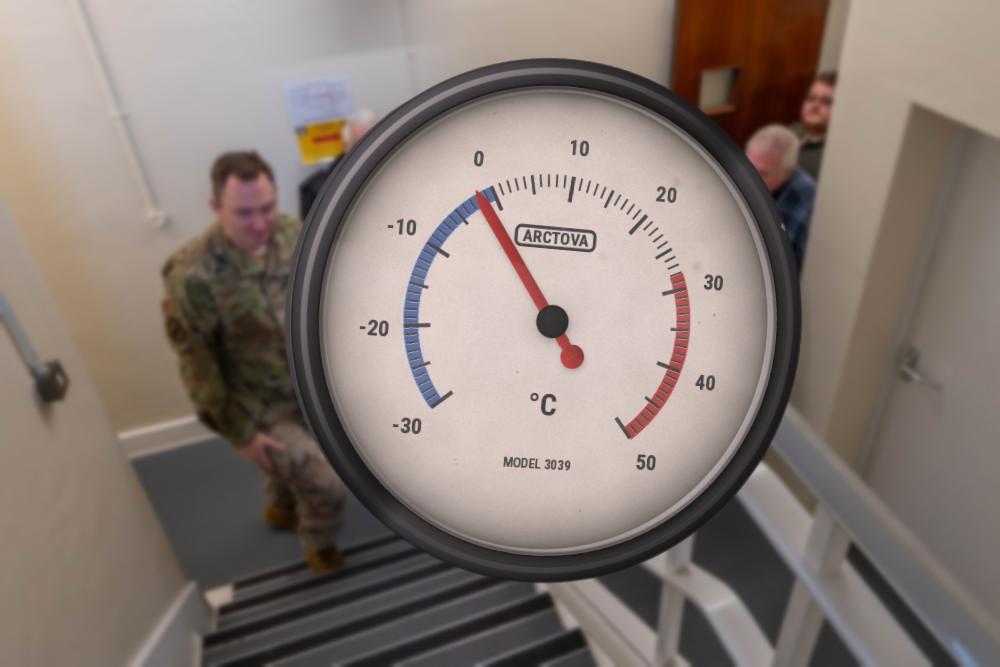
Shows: -2 °C
